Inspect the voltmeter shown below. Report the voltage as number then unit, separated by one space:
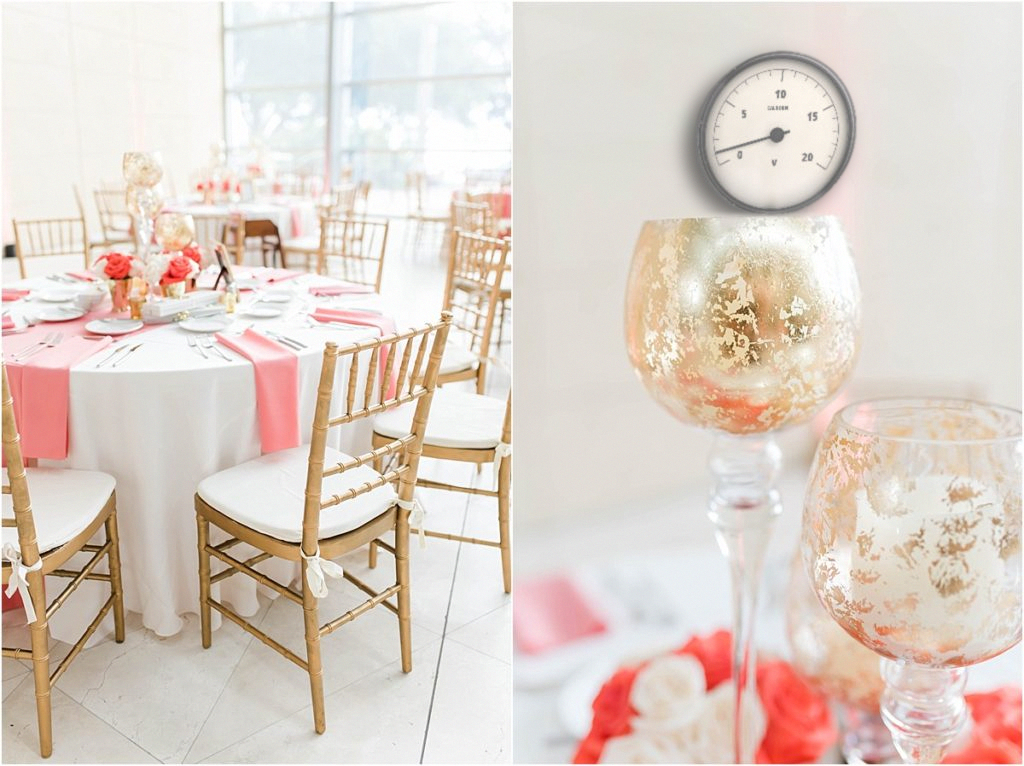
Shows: 1 V
